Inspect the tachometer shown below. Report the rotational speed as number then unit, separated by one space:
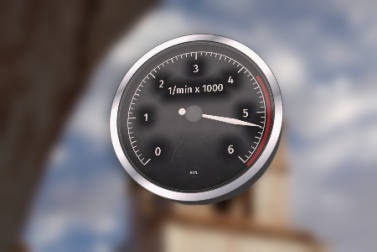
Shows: 5300 rpm
